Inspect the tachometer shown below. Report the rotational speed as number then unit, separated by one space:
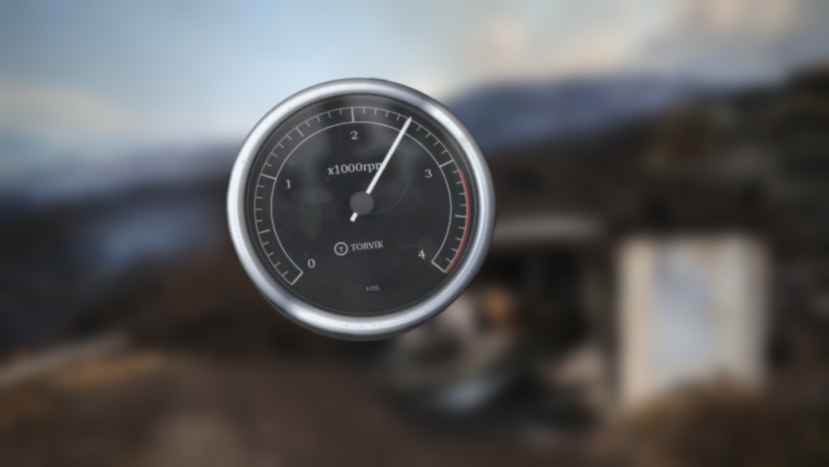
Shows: 2500 rpm
